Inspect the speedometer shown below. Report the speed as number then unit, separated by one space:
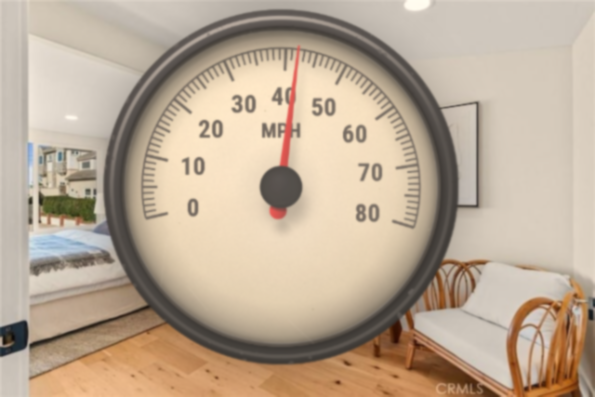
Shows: 42 mph
